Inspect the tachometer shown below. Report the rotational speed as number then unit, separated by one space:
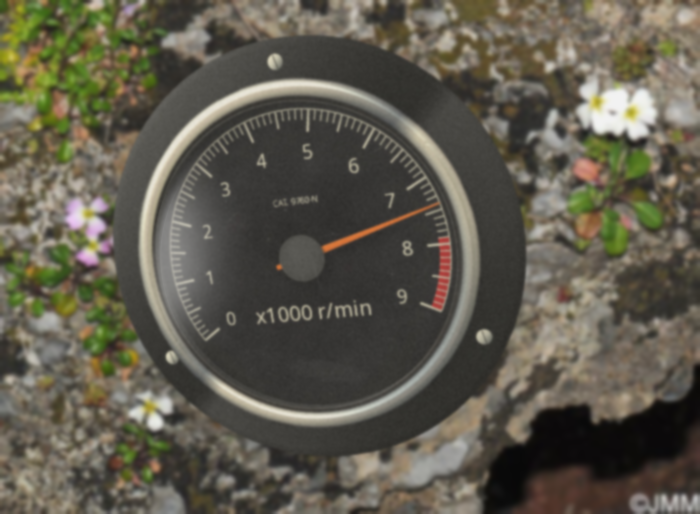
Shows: 7400 rpm
